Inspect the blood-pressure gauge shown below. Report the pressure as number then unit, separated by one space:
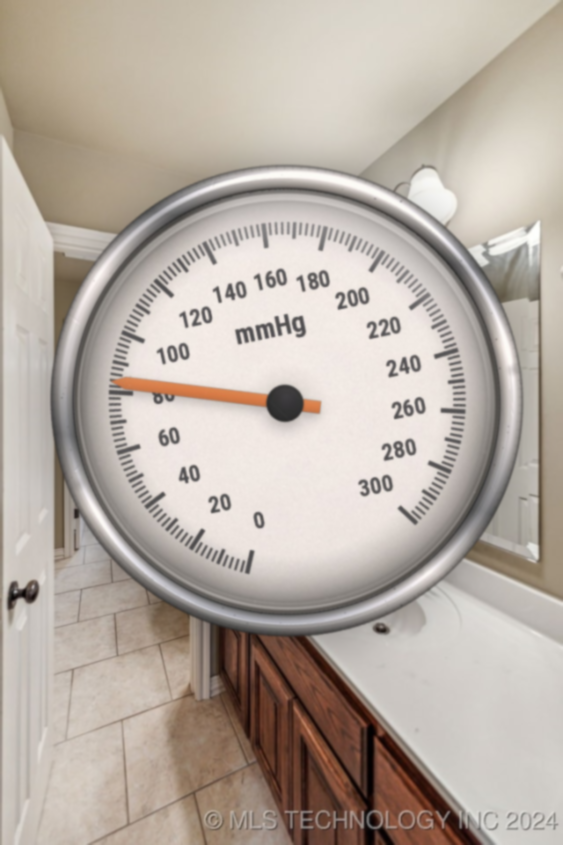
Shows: 84 mmHg
